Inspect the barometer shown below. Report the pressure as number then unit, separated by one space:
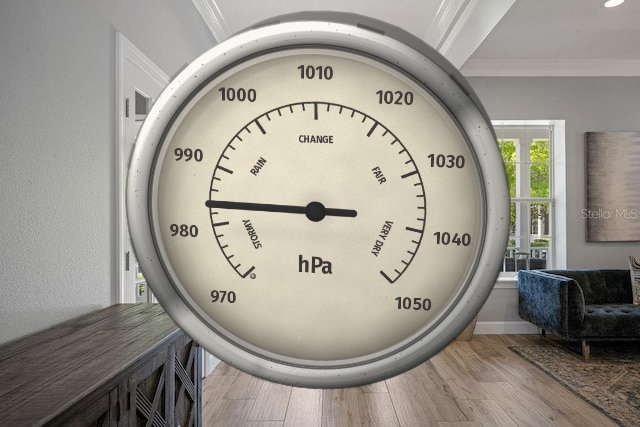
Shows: 984 hPa
